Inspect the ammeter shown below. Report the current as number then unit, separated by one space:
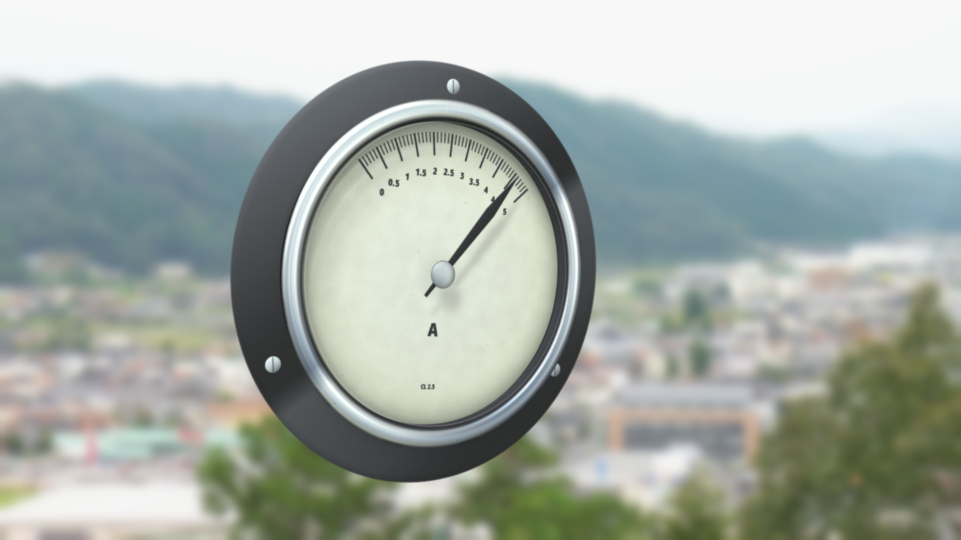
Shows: 4.5 A
